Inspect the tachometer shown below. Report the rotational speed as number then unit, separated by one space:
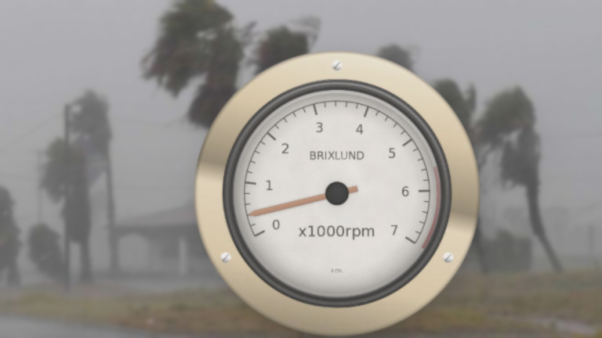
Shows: 400 rpm
